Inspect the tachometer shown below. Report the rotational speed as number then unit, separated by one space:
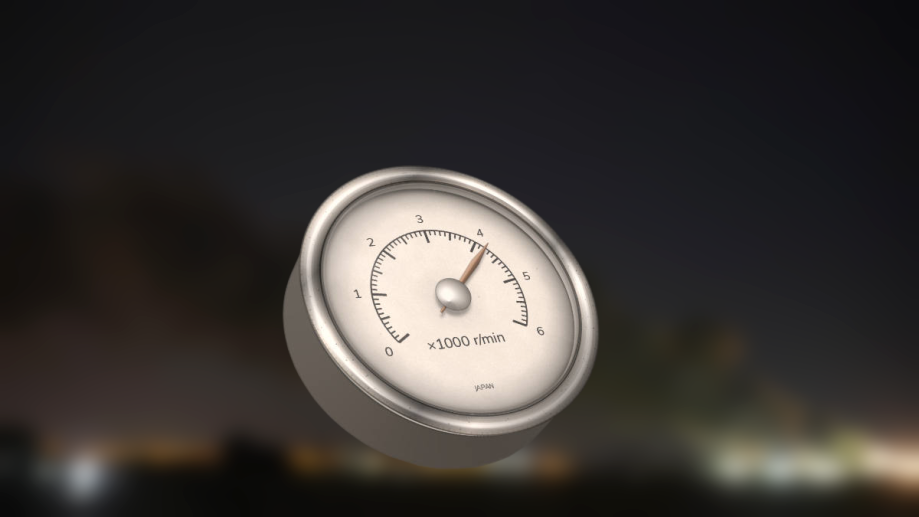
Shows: 4200 rpm
